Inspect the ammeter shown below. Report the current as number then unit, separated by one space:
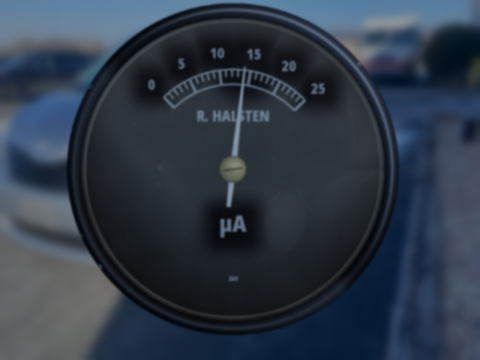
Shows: 14 µA
